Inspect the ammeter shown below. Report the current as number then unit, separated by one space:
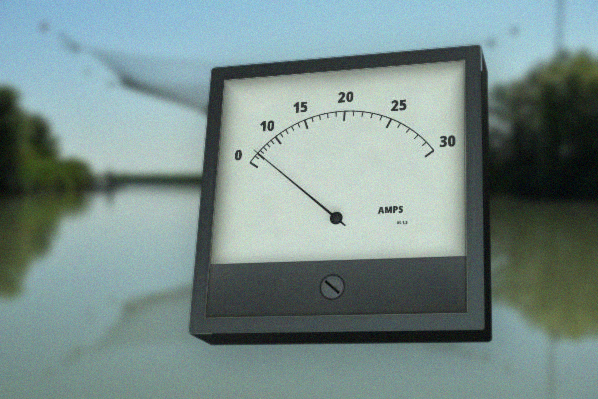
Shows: 5 A
